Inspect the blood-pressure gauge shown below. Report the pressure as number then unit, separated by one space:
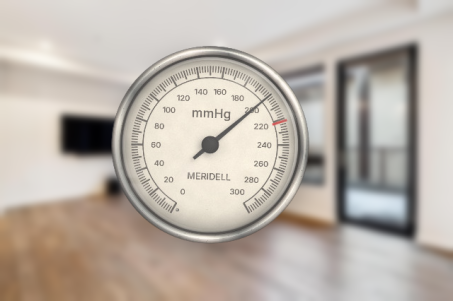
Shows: 200 mmHg
